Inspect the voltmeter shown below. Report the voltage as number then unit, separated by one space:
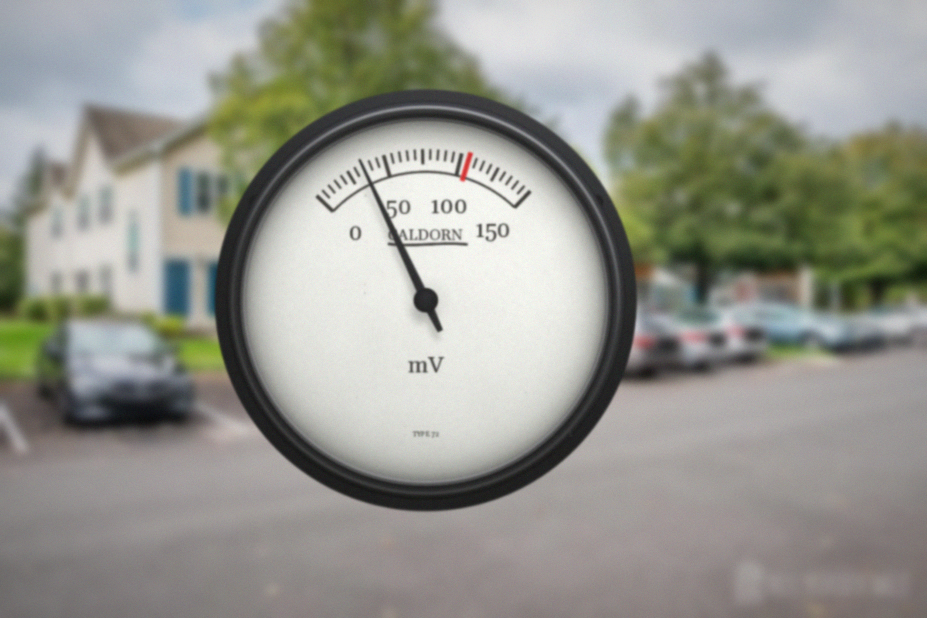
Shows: 35 mV
